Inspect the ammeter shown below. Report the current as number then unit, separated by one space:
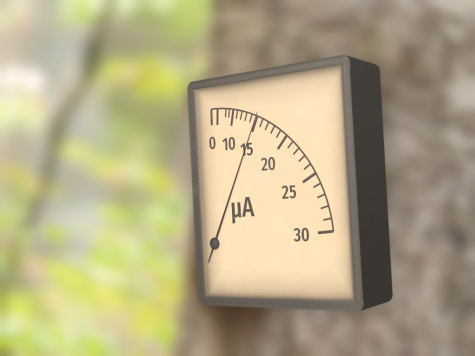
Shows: 15 µA
